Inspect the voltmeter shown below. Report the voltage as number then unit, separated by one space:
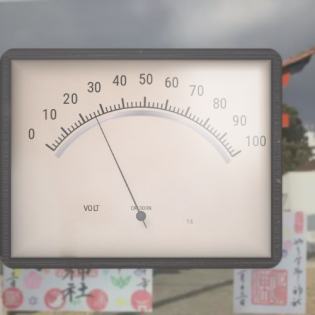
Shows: 26 V
